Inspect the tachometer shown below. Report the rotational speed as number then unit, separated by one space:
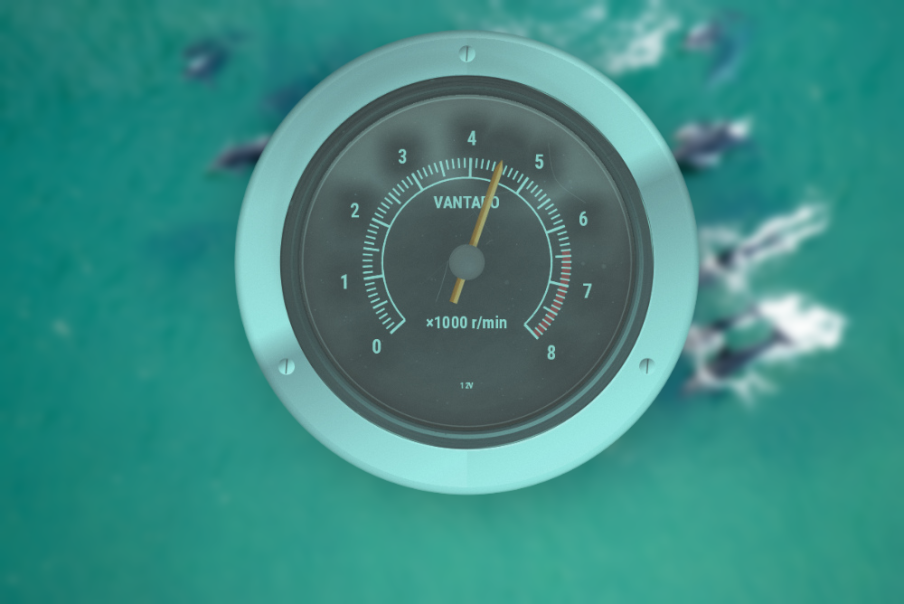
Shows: 4500 rpm
